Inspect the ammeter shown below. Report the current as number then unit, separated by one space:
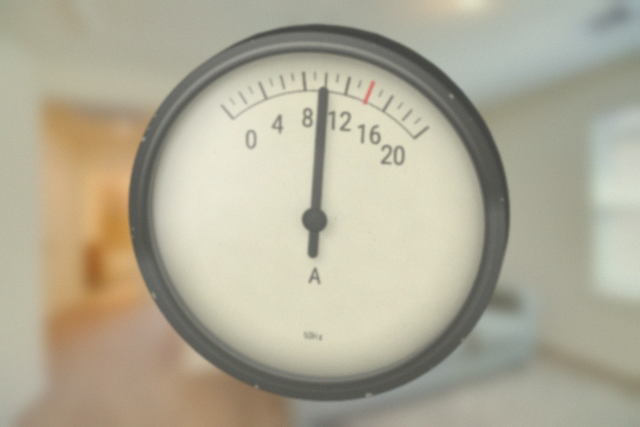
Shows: 10 A
